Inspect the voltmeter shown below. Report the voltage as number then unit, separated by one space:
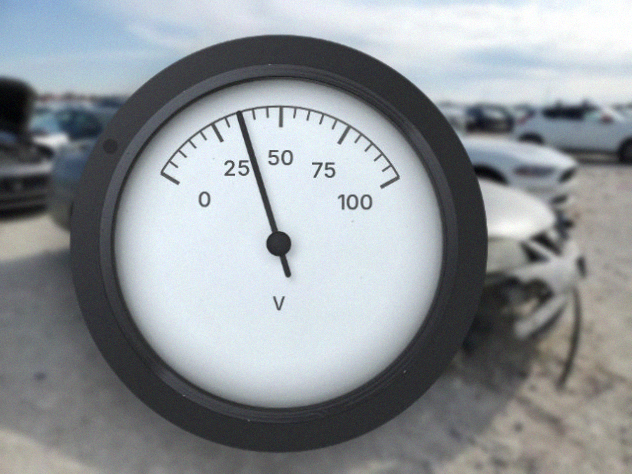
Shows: 35 V
